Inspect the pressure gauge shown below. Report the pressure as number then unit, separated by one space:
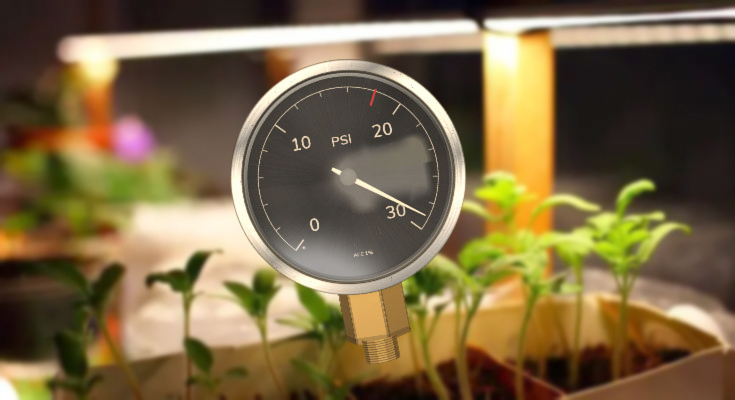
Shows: 29 psi
